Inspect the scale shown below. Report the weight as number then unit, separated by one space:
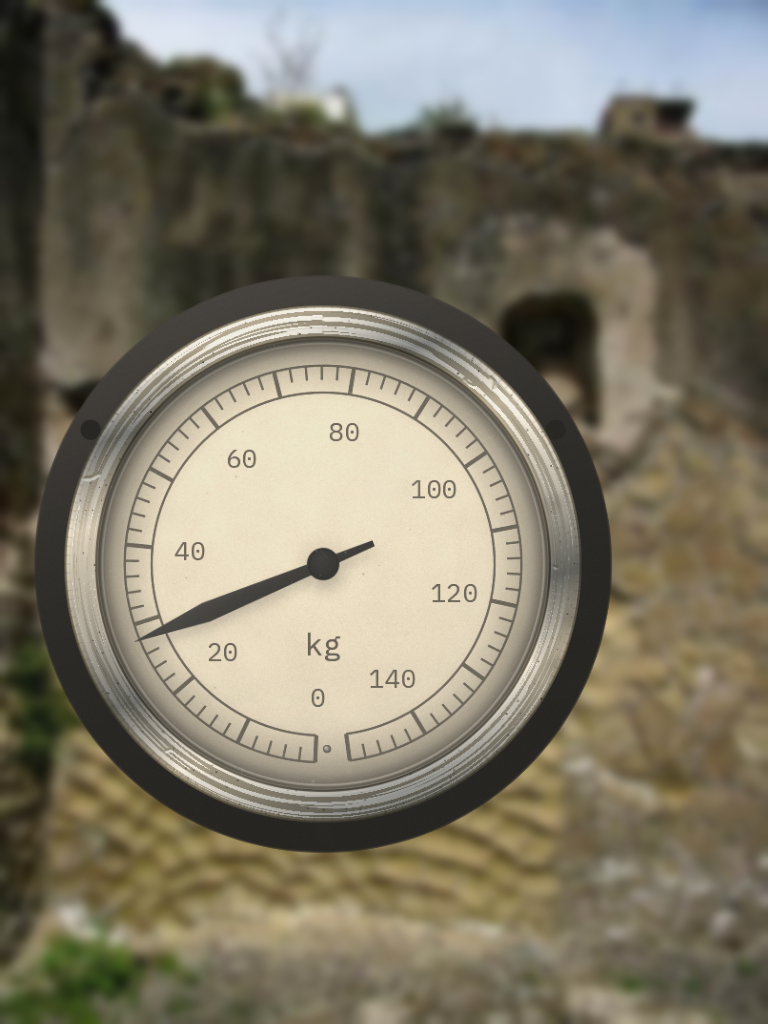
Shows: 28 kg
